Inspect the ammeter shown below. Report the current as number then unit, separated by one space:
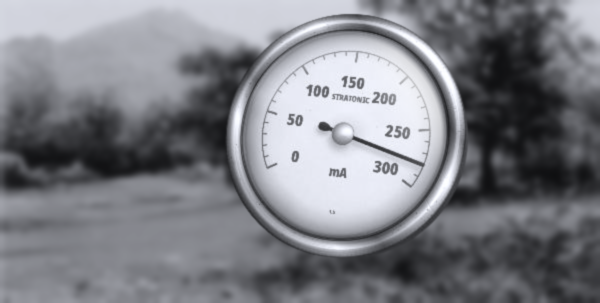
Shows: 280 mA
